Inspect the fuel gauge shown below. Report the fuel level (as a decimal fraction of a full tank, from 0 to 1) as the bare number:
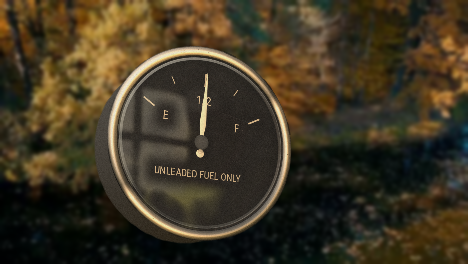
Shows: 0.5
